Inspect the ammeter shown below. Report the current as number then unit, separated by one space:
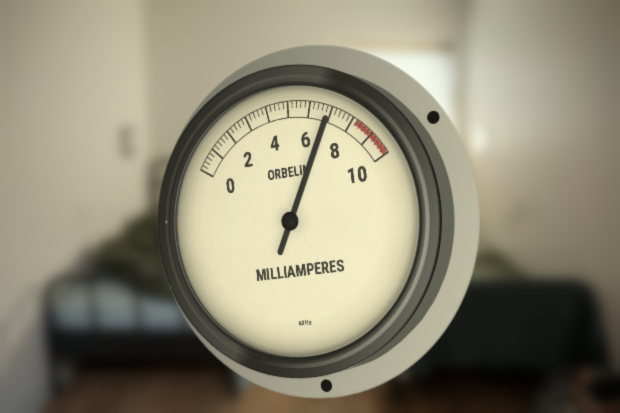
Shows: 7 mA
